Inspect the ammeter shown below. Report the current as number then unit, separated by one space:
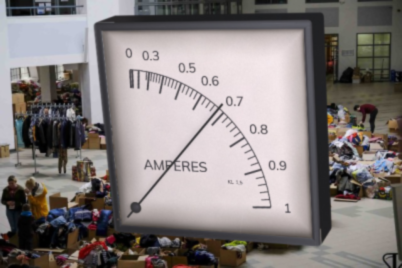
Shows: 0.68 A
